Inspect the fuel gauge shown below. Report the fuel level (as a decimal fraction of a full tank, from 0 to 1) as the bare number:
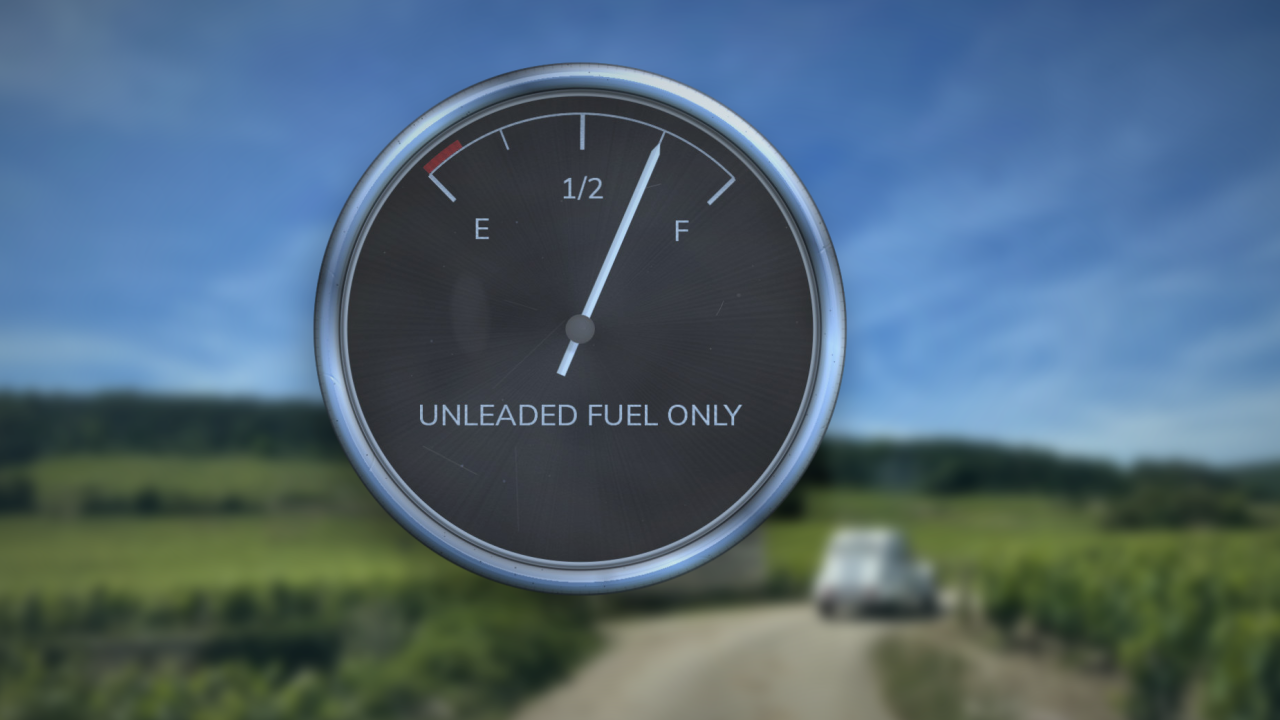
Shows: 0.75
